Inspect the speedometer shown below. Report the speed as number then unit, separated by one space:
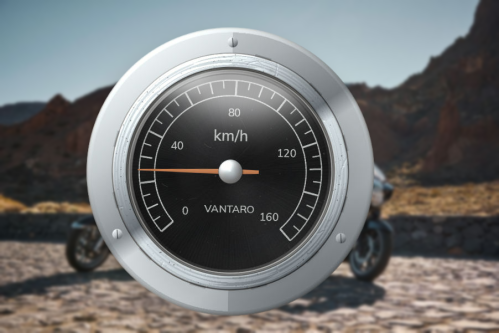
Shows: 25 km/h
